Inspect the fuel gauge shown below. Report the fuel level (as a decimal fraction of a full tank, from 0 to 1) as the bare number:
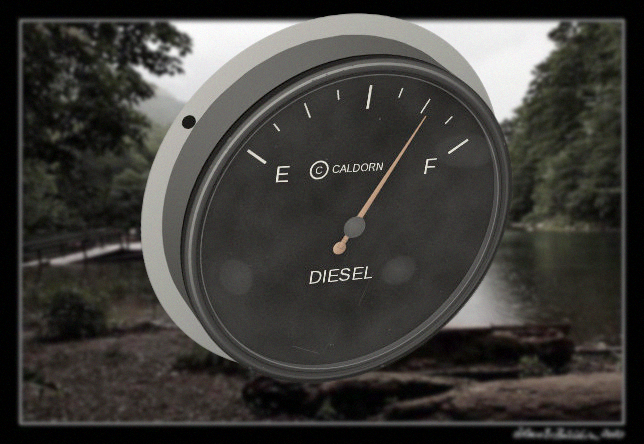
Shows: 0.75
